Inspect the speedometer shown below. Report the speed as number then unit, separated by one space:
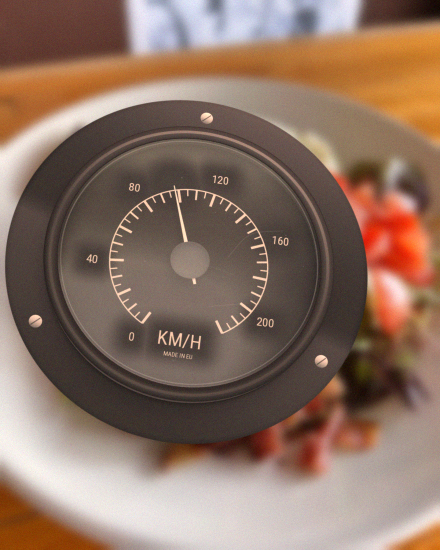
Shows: 97.5 km/h
